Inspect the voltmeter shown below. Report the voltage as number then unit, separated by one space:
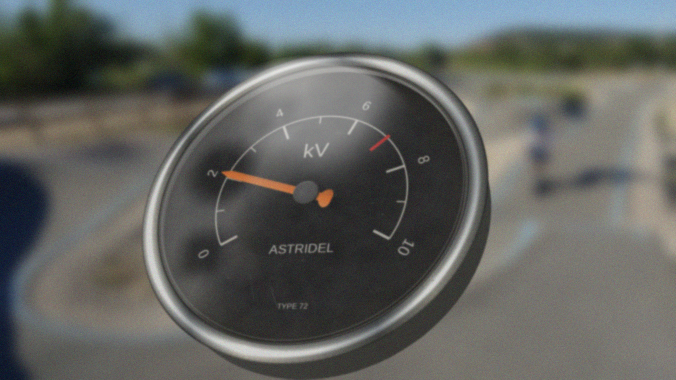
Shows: 2 kV
